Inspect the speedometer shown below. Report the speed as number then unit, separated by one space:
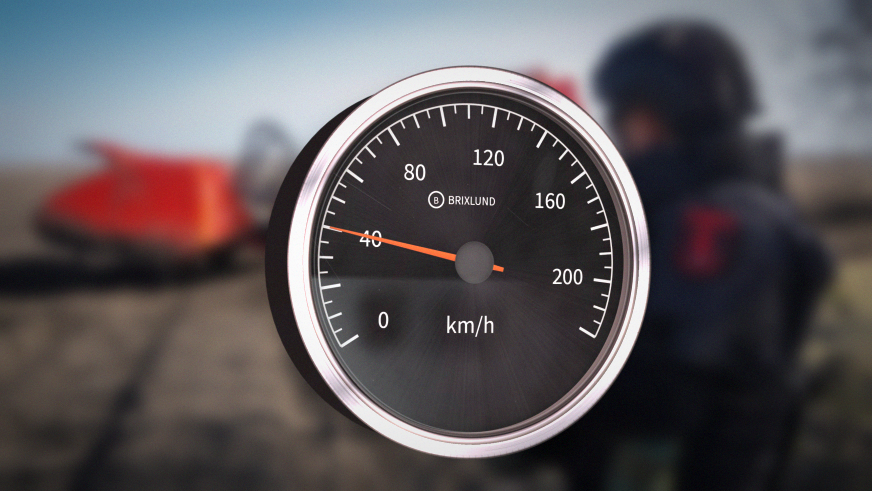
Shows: 40 km/h
